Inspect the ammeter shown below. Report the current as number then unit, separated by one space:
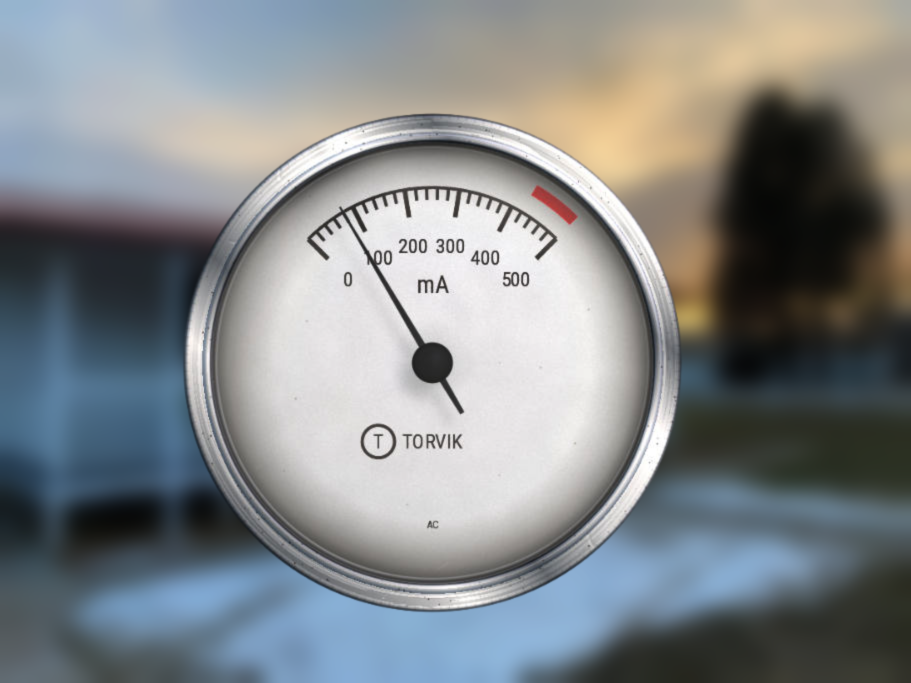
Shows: 80 mA
